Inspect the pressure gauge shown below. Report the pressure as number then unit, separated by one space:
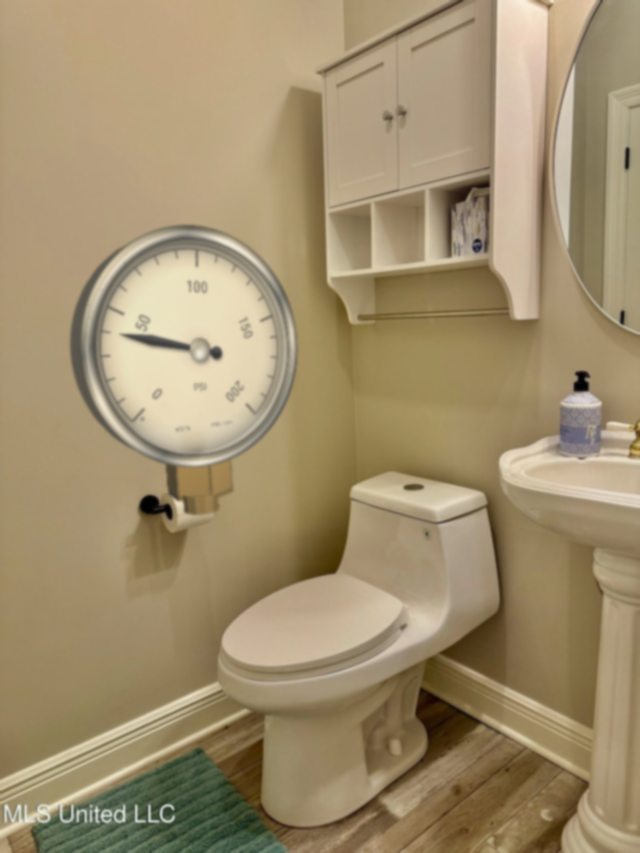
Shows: 40 psi
